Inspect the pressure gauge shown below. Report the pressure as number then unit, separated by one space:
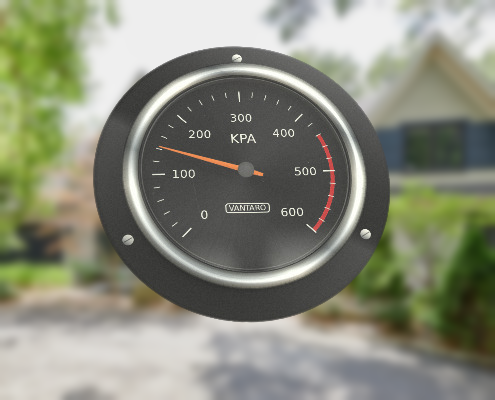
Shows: 140 kPa
